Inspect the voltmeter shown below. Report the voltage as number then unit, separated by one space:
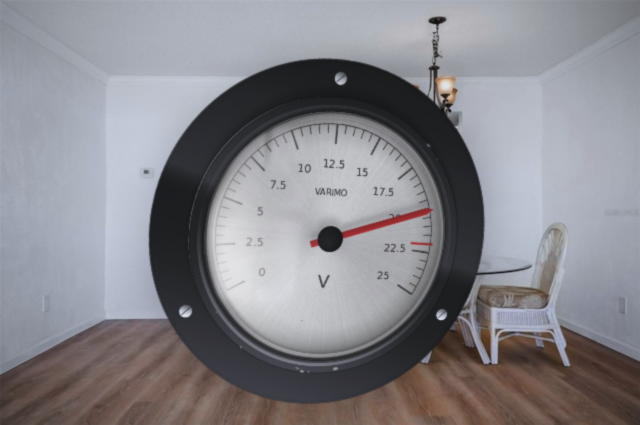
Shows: 20 V
